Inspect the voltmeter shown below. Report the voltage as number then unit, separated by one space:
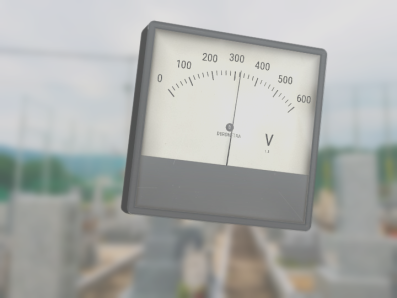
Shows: 320 V
